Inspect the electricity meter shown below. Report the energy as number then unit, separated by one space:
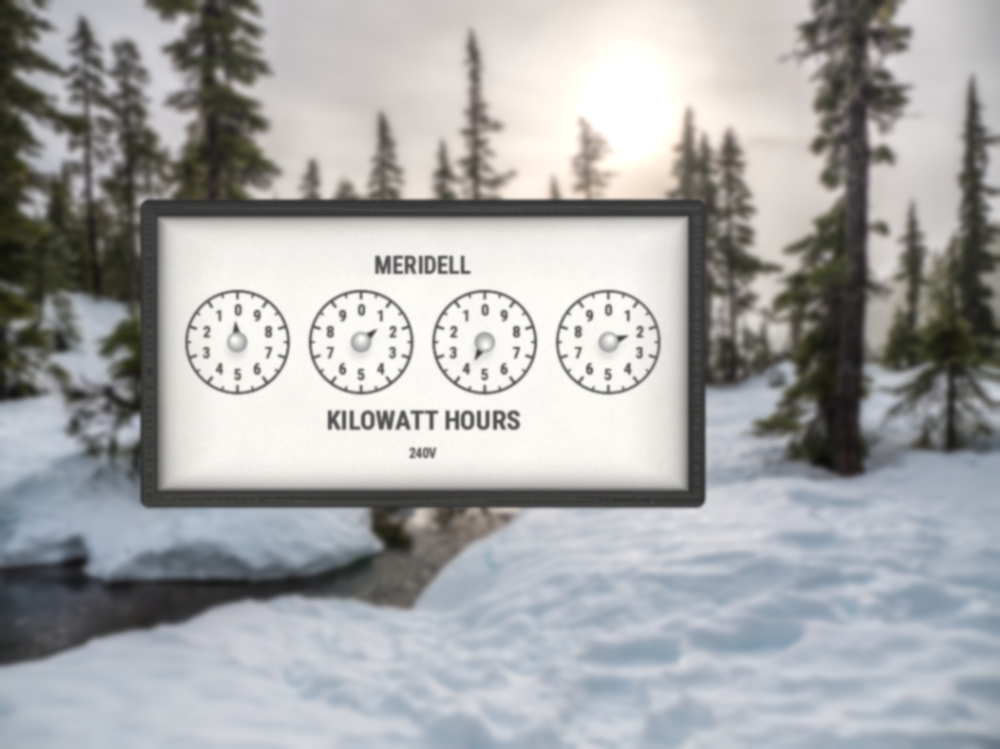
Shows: 142 kWh
